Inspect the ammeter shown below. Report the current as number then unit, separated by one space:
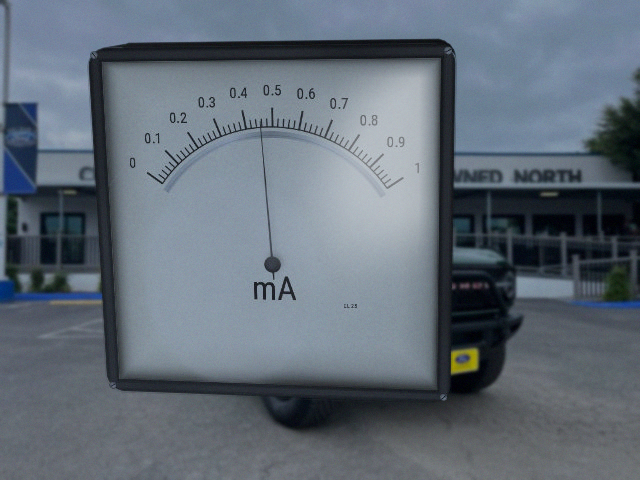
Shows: 0.46 mA
